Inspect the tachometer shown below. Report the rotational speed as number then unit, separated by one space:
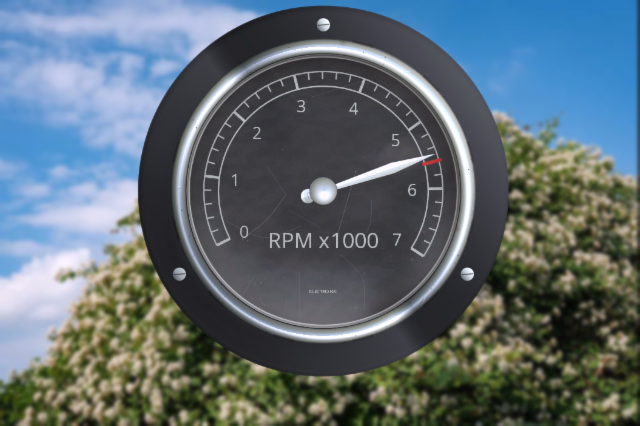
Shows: 5500 rpm
